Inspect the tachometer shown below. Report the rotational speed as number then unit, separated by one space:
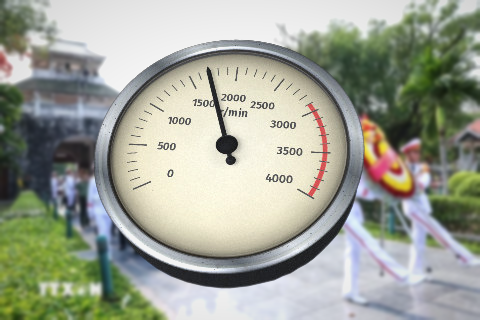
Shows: 1700 rpm
